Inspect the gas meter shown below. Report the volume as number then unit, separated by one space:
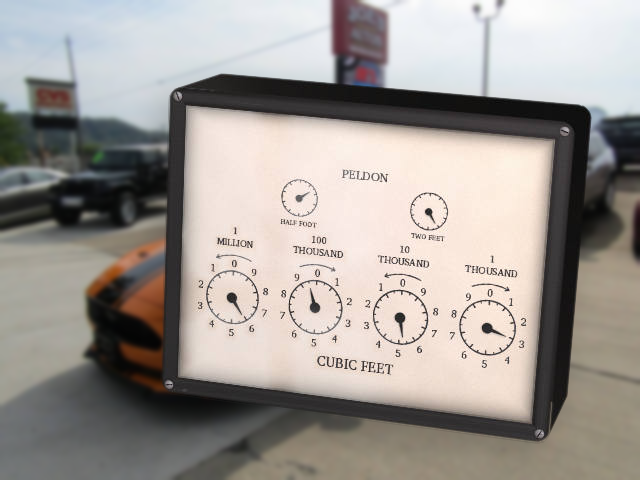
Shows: 595300 ft³
